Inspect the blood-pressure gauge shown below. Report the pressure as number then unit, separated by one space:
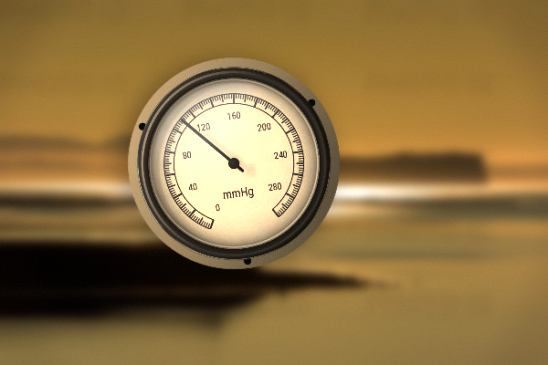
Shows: 110 mmHg
